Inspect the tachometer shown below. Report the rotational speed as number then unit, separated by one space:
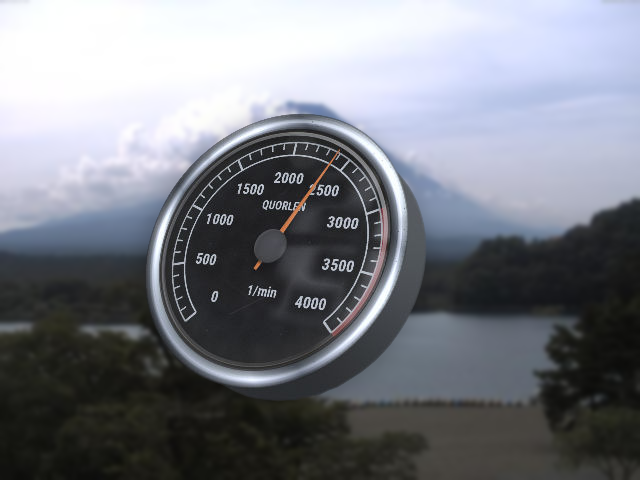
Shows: 2400 rpm
